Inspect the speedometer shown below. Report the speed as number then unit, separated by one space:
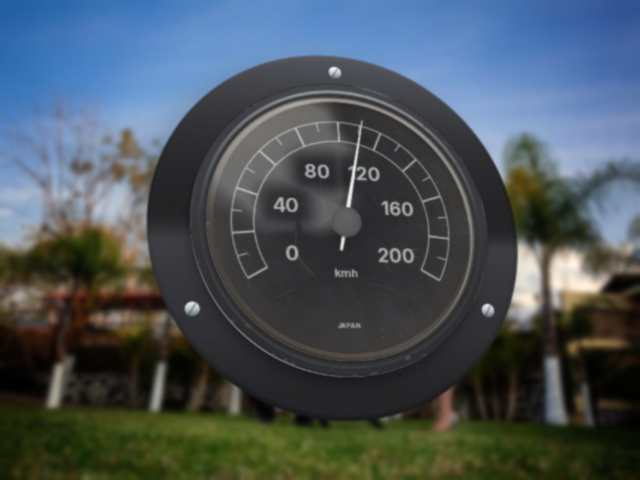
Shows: 110 km/h
